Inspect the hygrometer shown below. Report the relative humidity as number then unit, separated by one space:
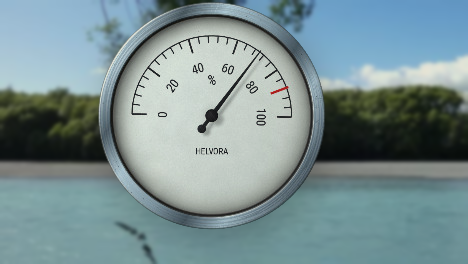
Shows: 70 %
